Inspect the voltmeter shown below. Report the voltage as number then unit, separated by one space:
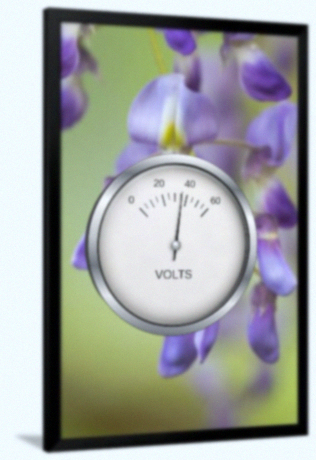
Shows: 35 V
